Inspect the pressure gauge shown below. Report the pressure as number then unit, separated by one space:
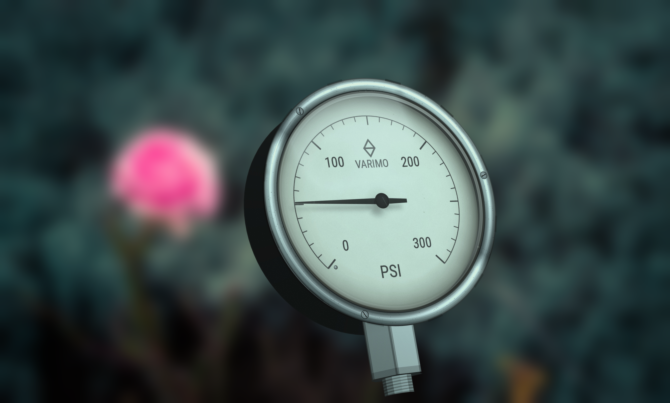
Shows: 50 psi
